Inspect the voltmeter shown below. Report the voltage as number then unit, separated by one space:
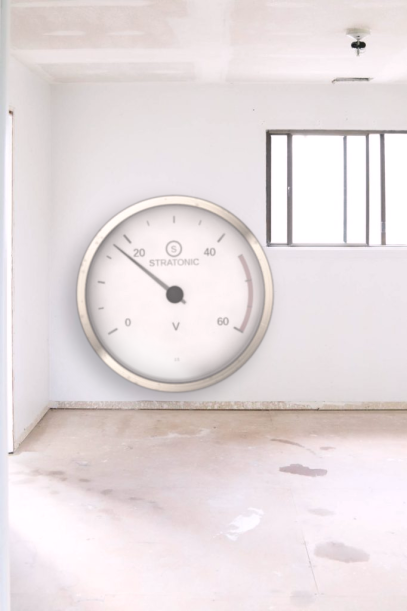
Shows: 17.5 V
